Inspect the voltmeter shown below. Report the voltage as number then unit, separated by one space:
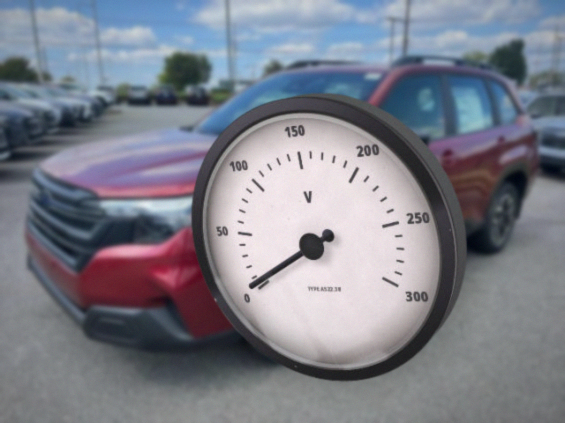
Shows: 5 V
